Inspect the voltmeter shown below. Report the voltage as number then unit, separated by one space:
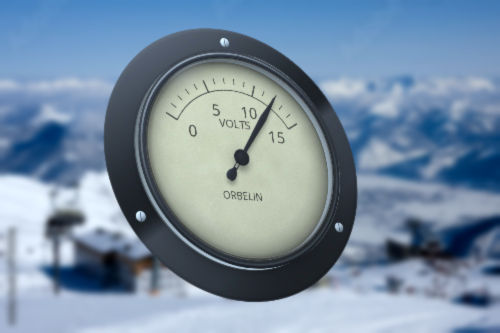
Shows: 12 V
